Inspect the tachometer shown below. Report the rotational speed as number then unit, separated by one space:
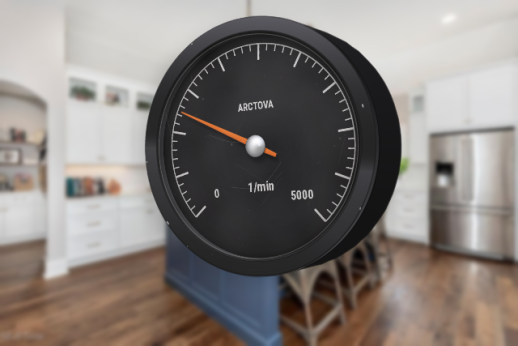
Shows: 1250 rpm
